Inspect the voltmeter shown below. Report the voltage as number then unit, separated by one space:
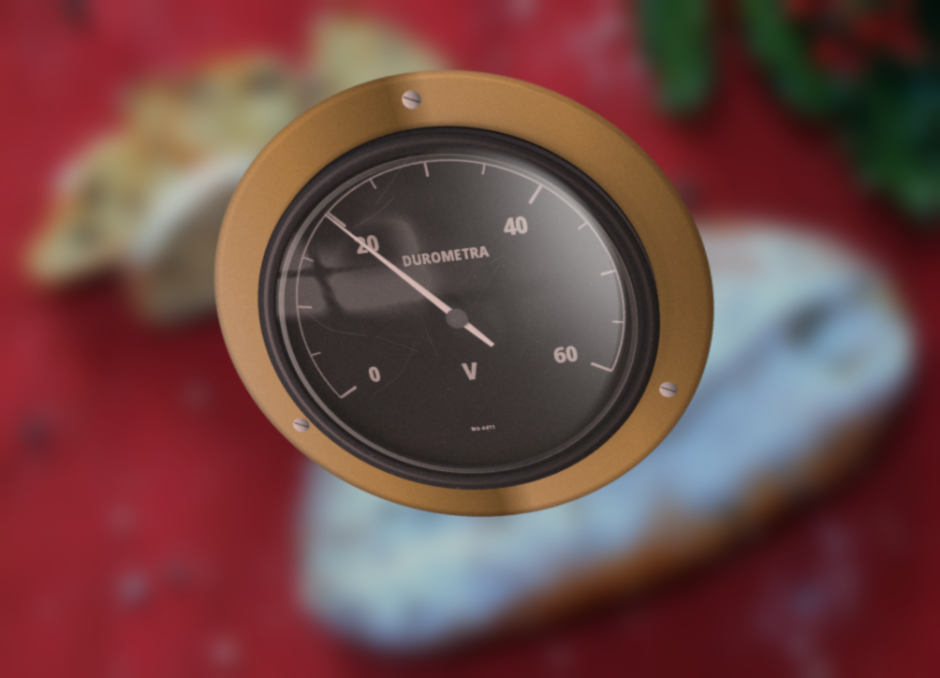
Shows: 20 V
